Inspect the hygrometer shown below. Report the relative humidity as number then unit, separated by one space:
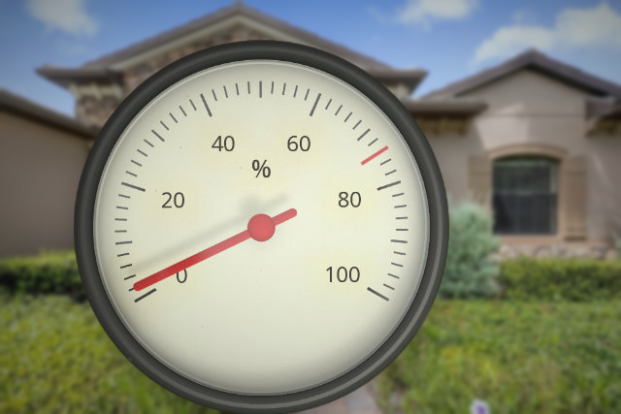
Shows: 2 %
